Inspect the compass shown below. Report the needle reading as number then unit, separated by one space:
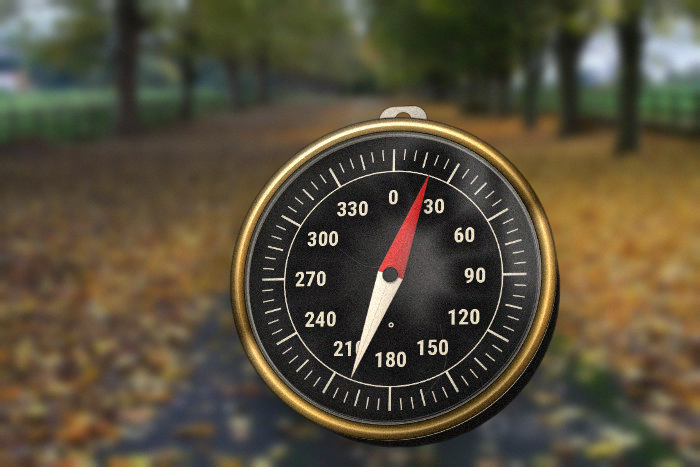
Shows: 20 °
